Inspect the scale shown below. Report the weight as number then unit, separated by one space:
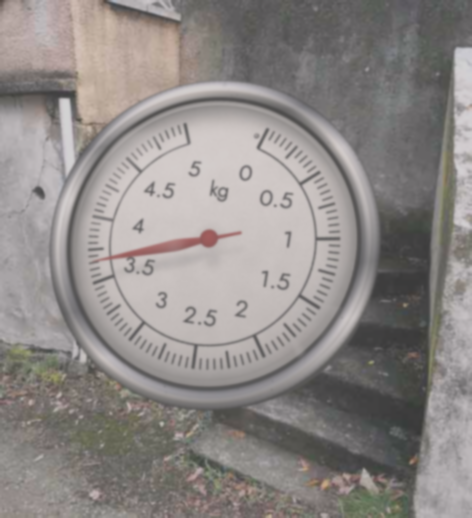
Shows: 3.65 kg
